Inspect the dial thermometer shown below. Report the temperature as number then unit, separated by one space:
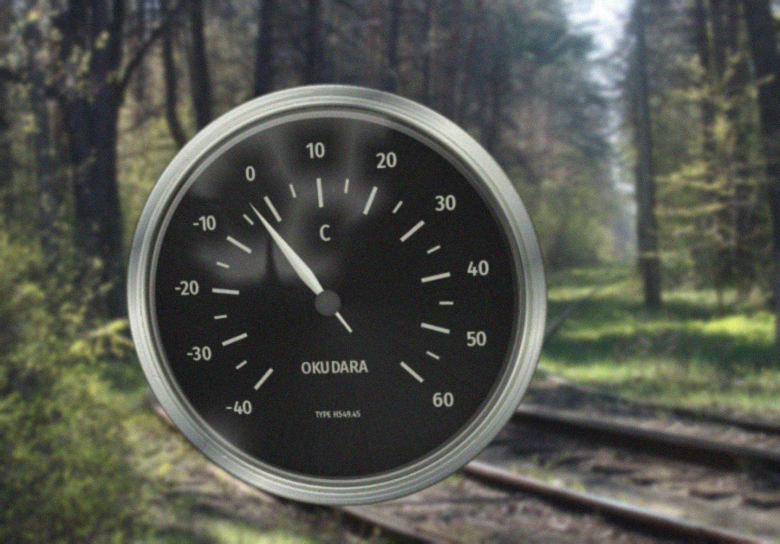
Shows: -2.5 °C
